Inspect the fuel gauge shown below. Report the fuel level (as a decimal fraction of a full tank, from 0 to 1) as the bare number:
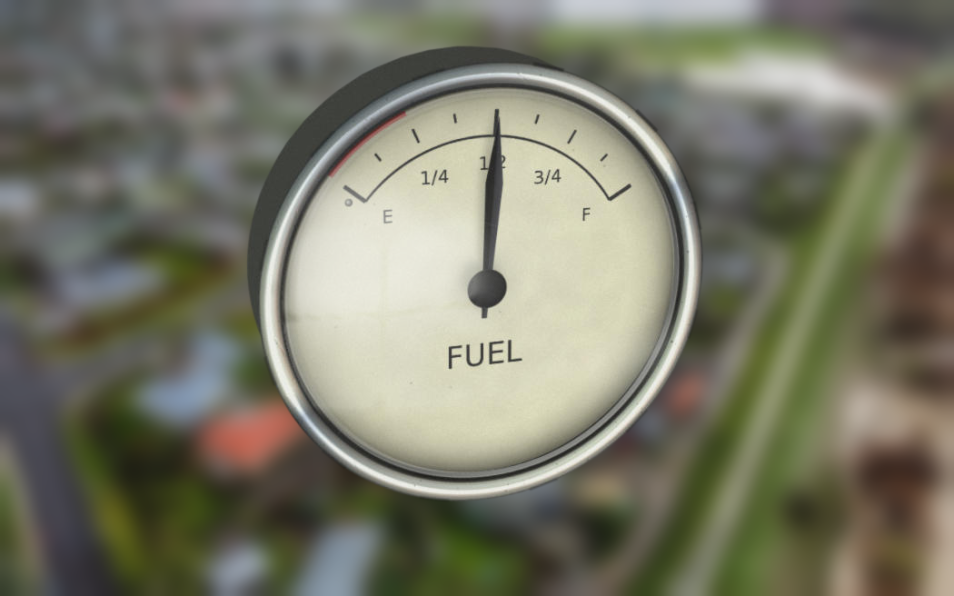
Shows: 0.5
